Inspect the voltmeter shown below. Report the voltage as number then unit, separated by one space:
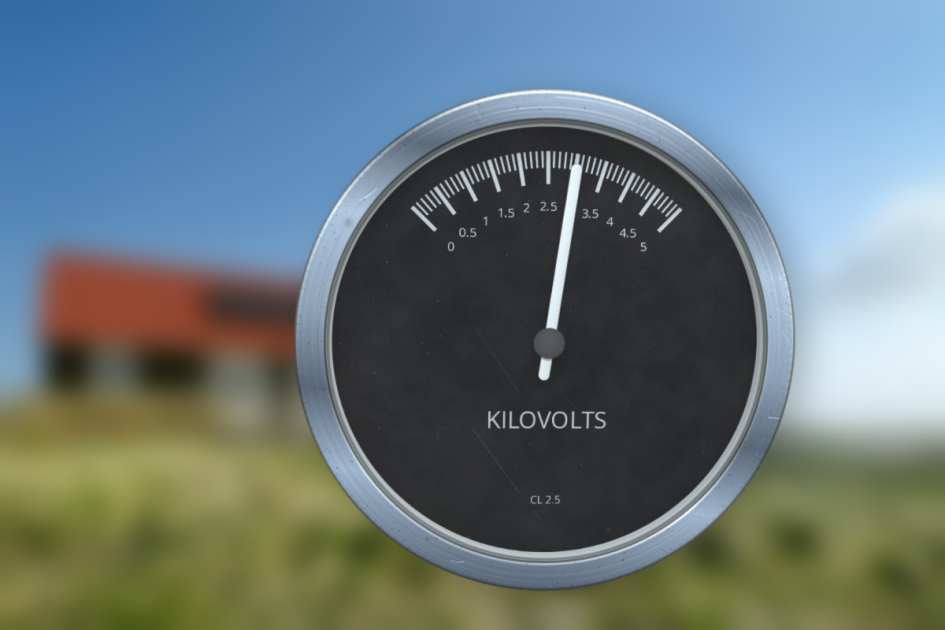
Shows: 3 kV
